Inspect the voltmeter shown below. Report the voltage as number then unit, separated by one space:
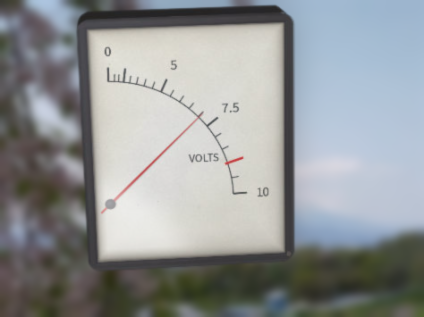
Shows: 7 V
